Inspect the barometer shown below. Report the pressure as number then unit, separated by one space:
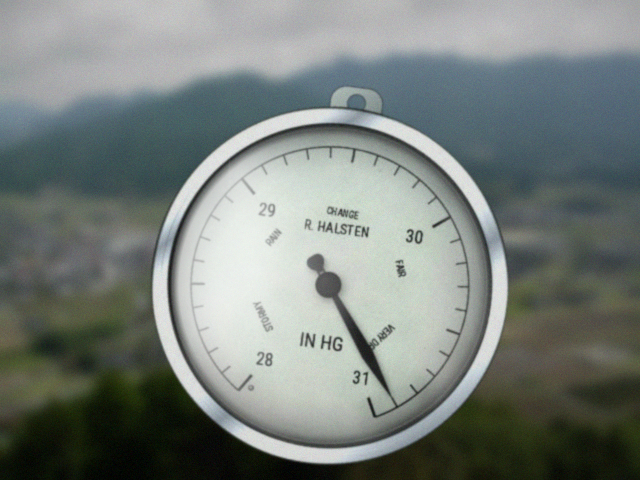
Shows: 30.9 inHg
